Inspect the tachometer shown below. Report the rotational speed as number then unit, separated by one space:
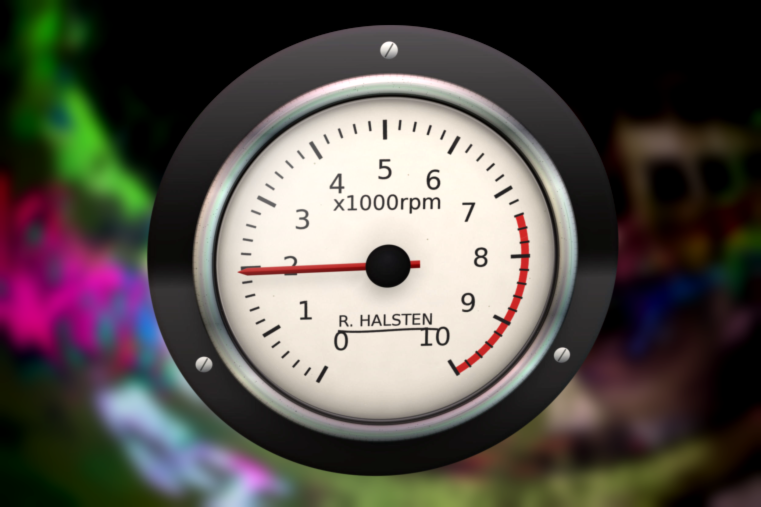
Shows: 2000 rpm
